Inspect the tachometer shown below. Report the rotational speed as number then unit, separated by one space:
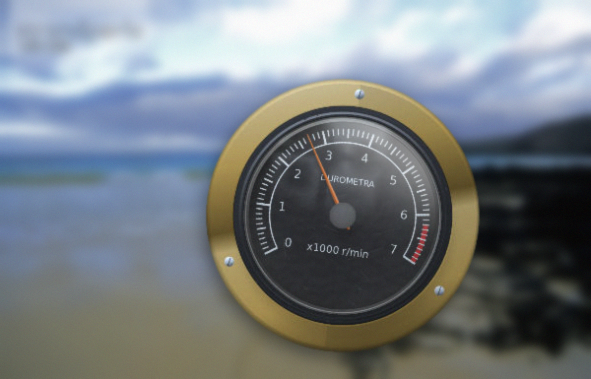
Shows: 2700 rpm
